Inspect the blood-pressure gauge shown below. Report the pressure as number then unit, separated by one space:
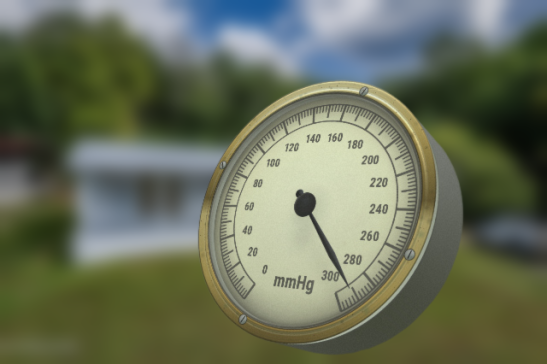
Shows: 290 mmHg
